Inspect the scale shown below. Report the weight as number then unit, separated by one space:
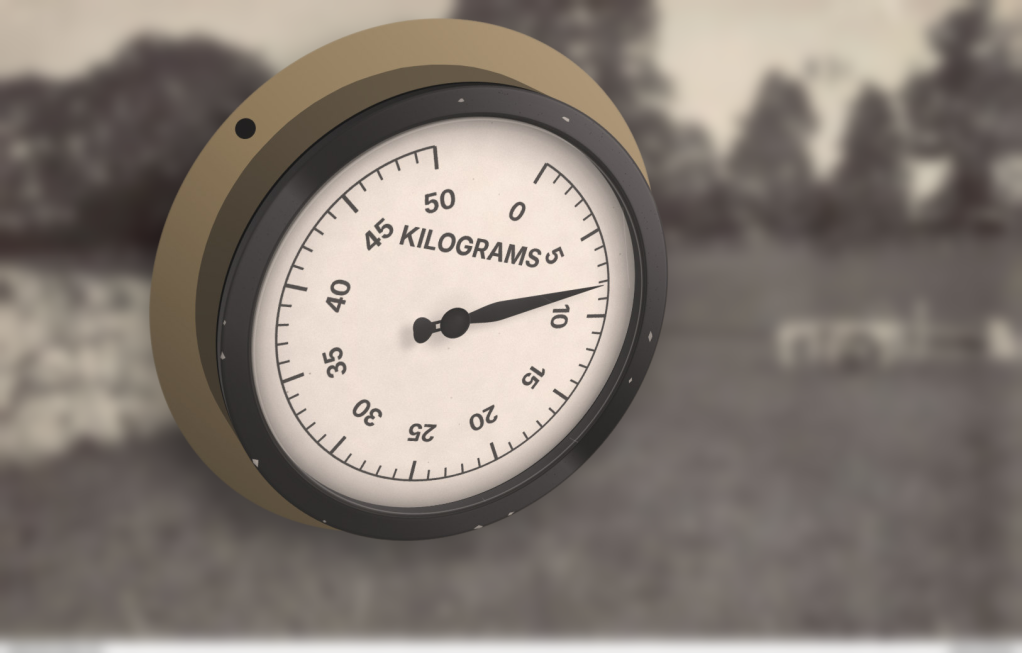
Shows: 8 kg
